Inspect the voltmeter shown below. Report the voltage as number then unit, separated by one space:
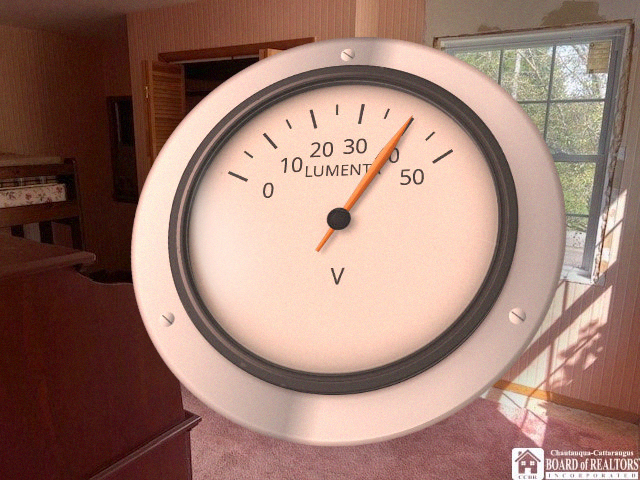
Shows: 40 V
